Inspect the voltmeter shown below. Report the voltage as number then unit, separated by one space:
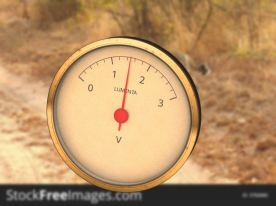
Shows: 1.5 V
